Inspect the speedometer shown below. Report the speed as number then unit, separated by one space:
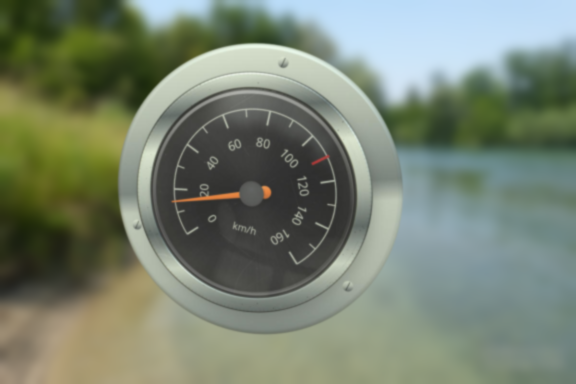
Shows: 15 km/h
